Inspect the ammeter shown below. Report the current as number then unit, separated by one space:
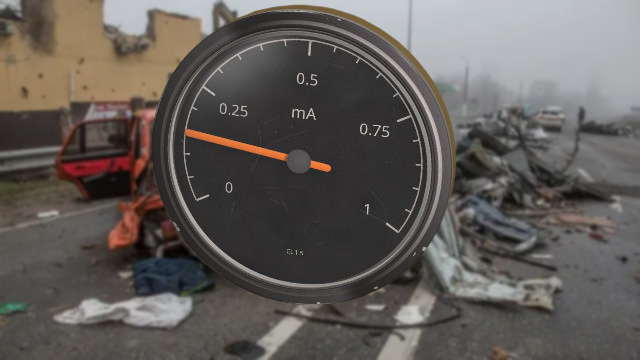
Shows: 0.15 mA
